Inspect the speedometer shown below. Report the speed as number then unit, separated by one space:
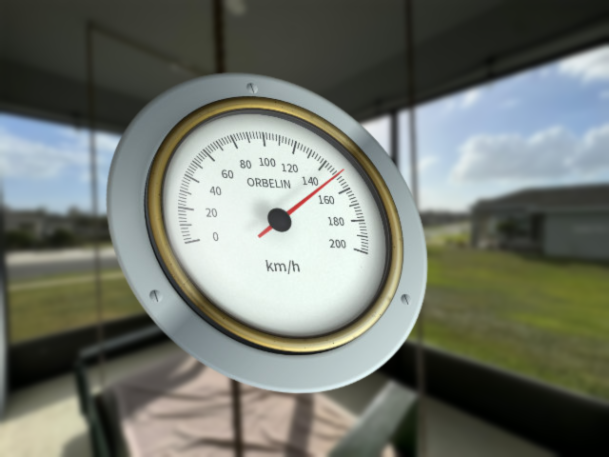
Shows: 150 km/h
